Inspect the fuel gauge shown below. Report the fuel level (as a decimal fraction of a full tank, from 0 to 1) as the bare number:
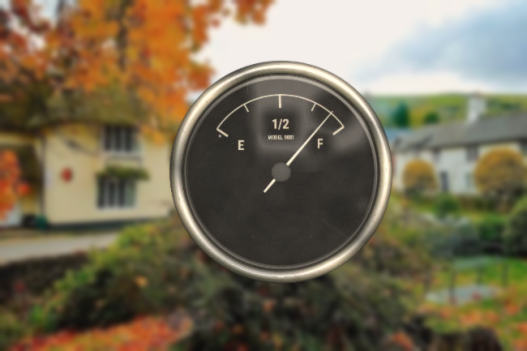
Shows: 0.875
